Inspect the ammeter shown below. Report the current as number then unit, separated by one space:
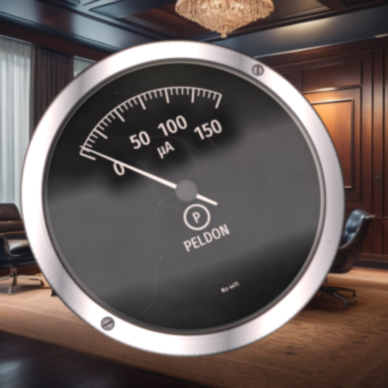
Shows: 5 µA
